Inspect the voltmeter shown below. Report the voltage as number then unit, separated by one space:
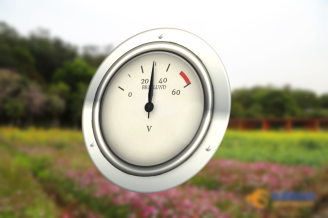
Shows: 30 V
